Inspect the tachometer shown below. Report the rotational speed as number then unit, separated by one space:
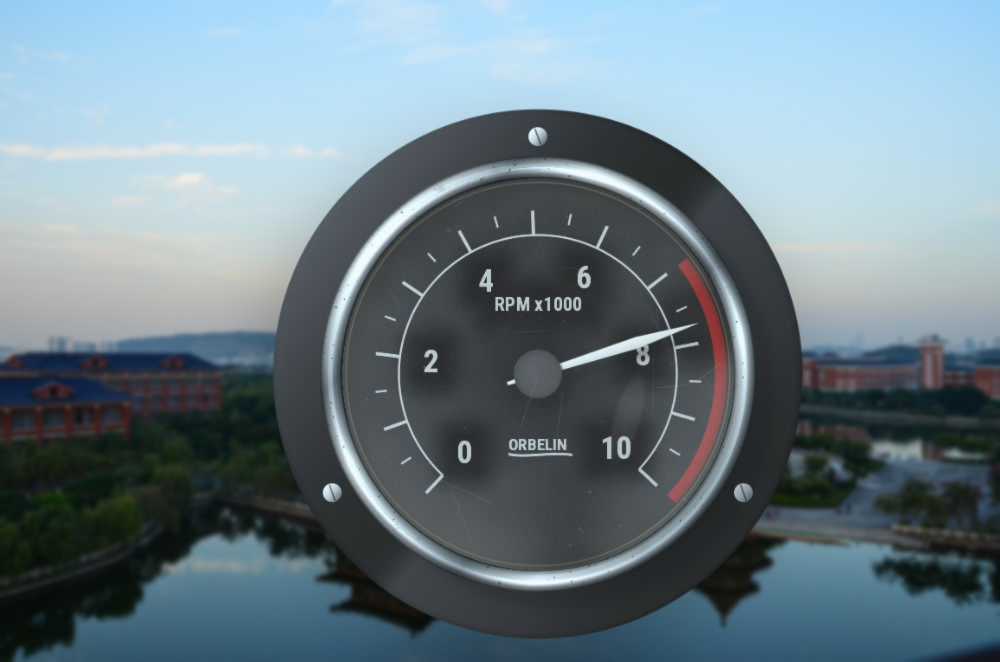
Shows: 7750 rpm
